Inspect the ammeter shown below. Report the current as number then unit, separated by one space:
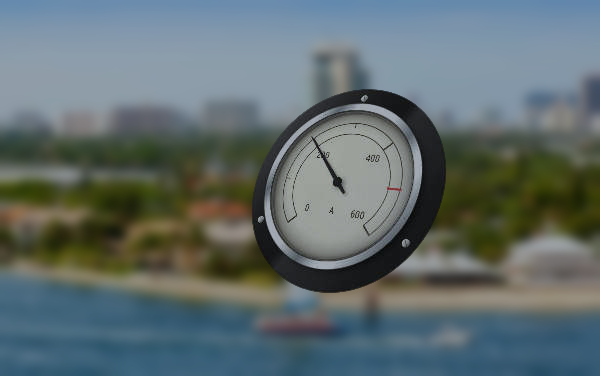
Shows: 200 A
